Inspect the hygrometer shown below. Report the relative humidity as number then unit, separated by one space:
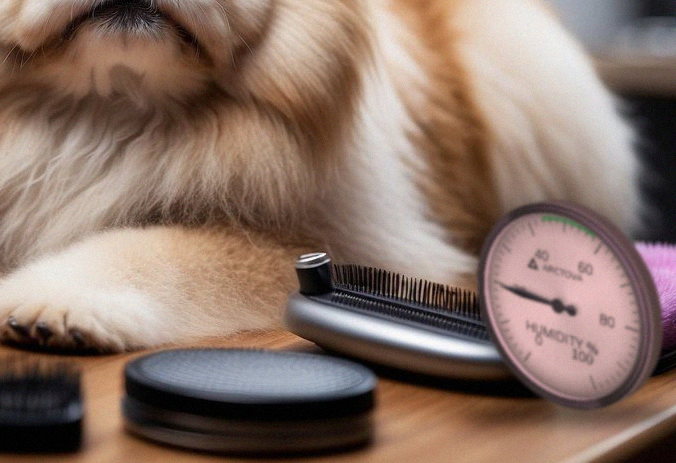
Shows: 20 %
